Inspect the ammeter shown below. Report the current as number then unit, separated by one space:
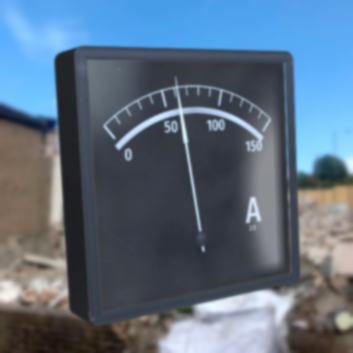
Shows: 60 A
